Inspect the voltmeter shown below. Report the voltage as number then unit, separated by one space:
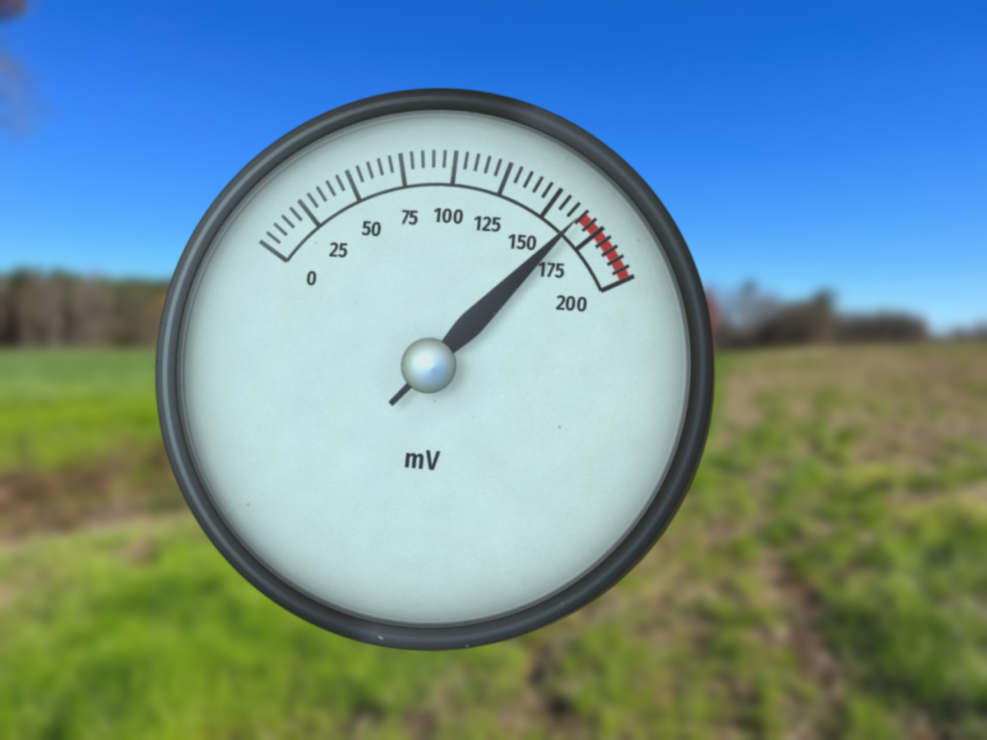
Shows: 165 mV
